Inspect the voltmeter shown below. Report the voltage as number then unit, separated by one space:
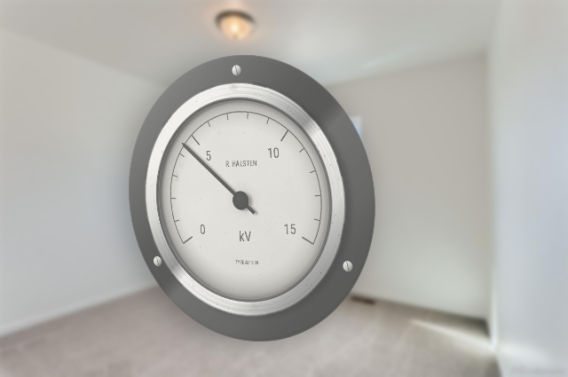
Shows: 4.5 kV
